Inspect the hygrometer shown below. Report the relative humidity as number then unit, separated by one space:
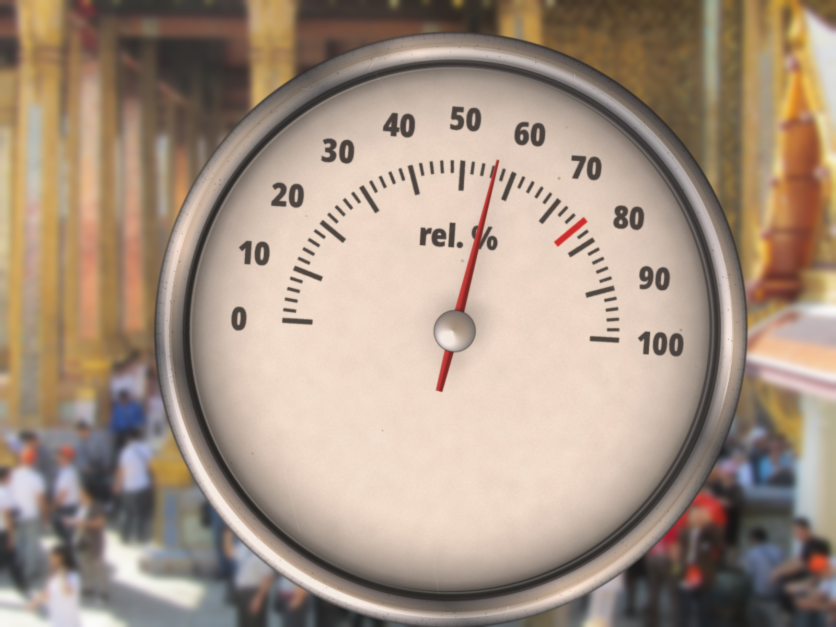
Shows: 56 %
